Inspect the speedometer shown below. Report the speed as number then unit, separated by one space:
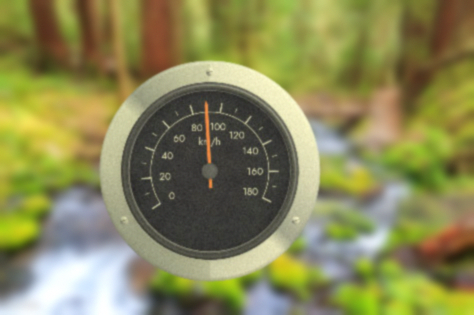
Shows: 90 km/h
